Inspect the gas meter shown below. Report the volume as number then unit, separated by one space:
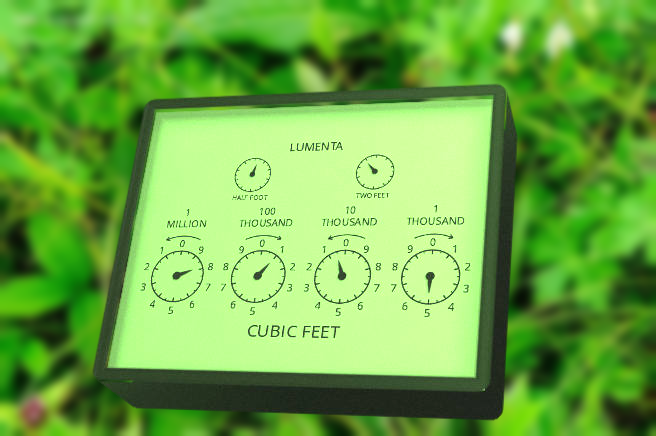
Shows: 810500 ft³
